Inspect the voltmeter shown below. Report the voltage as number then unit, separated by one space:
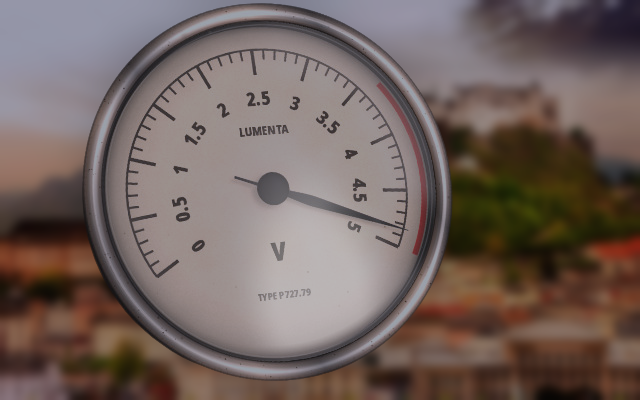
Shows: 4.85 V
